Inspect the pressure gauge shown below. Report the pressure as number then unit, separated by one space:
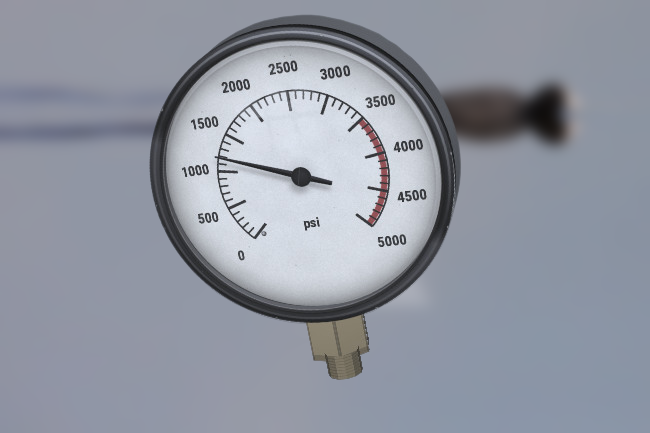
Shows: 1200 psi
